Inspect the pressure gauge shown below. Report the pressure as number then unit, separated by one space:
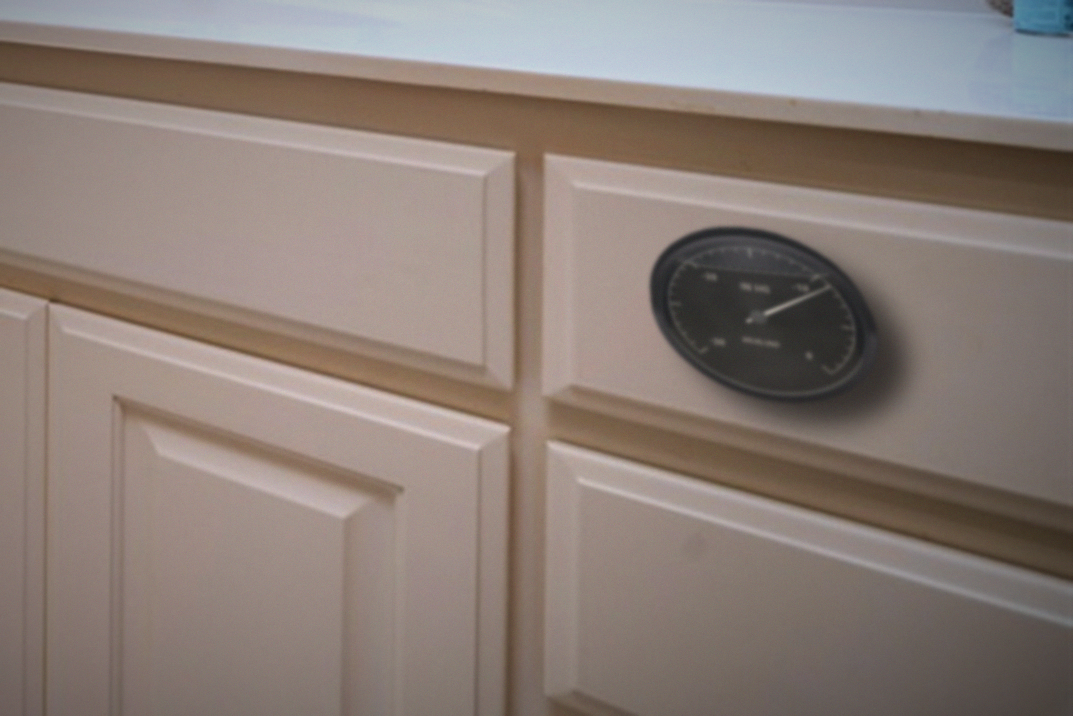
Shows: -9 inHg
